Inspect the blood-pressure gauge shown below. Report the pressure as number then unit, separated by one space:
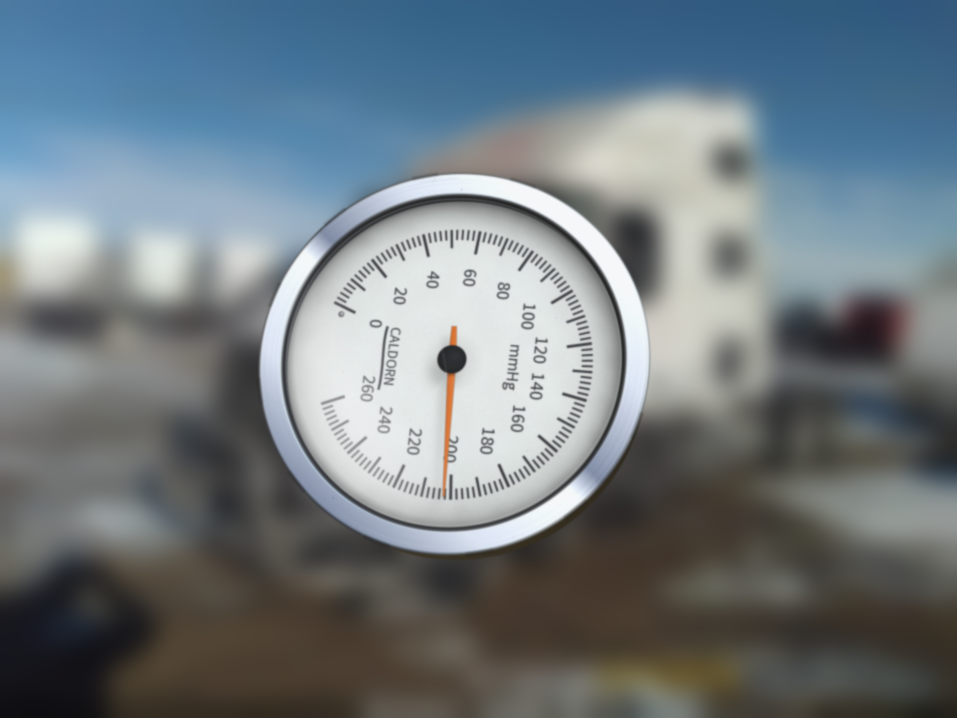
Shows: 202 mmHg
